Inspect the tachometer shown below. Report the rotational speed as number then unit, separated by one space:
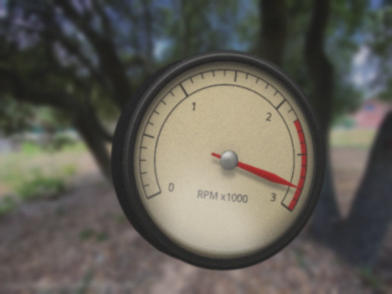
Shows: 2800 rpm
